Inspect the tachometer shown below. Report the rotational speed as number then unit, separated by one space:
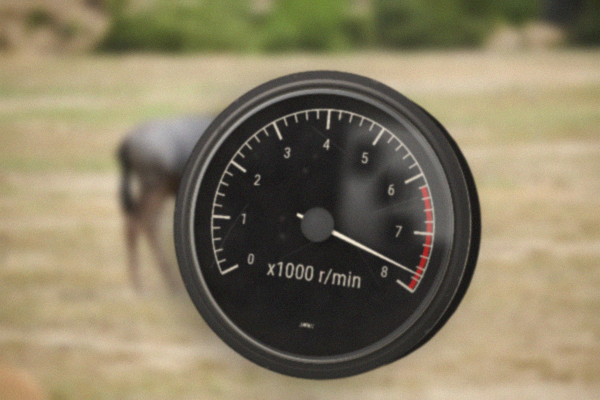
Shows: 7700 rpm
